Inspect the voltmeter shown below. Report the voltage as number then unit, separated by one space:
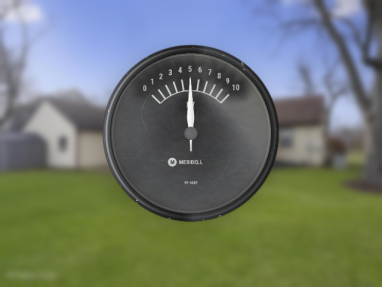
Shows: 5 kV
